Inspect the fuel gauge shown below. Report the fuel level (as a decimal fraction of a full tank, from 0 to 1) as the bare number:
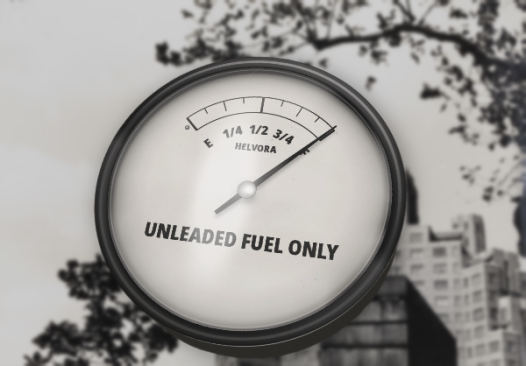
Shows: 1
